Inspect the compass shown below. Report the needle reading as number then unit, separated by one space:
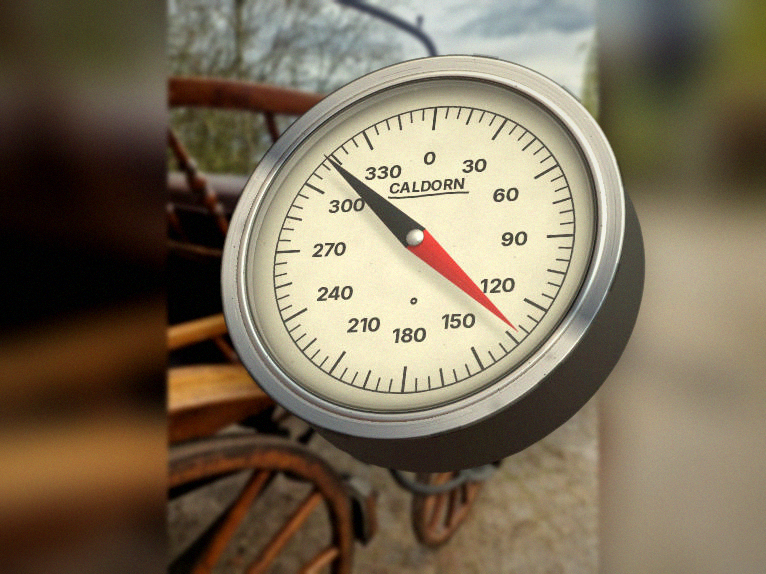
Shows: 132.5 °
